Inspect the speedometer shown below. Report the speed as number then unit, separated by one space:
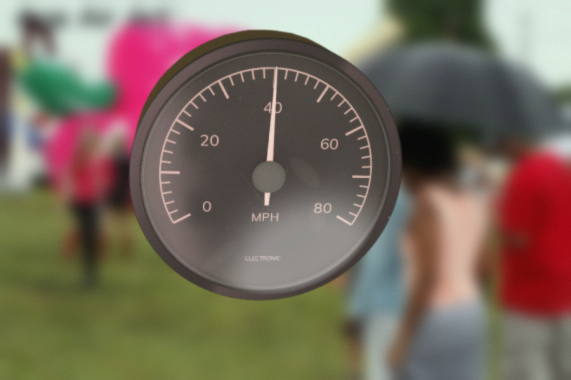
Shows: 40 mph
